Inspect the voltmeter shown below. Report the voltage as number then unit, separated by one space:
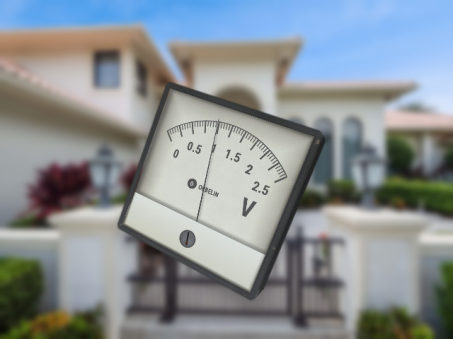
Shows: 1 V
